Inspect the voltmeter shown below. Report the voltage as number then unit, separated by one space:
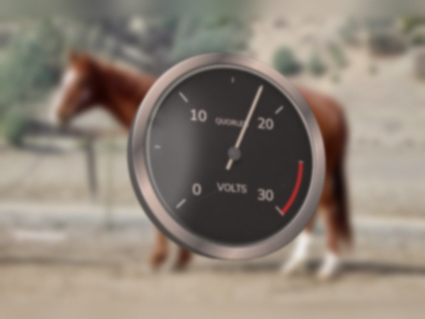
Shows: 17.5 V
